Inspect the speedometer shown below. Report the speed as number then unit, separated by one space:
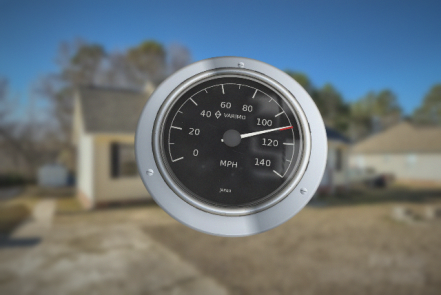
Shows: 110 mph
